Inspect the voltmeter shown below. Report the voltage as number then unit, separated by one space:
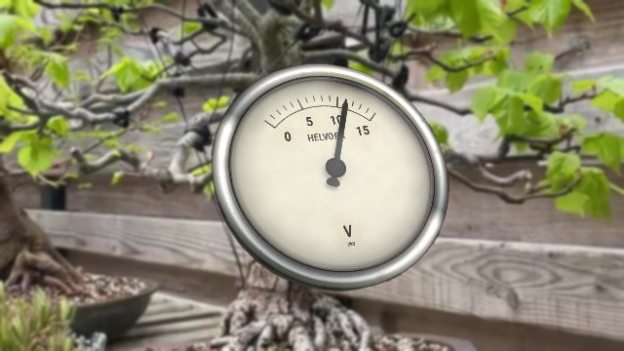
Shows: 11 V
